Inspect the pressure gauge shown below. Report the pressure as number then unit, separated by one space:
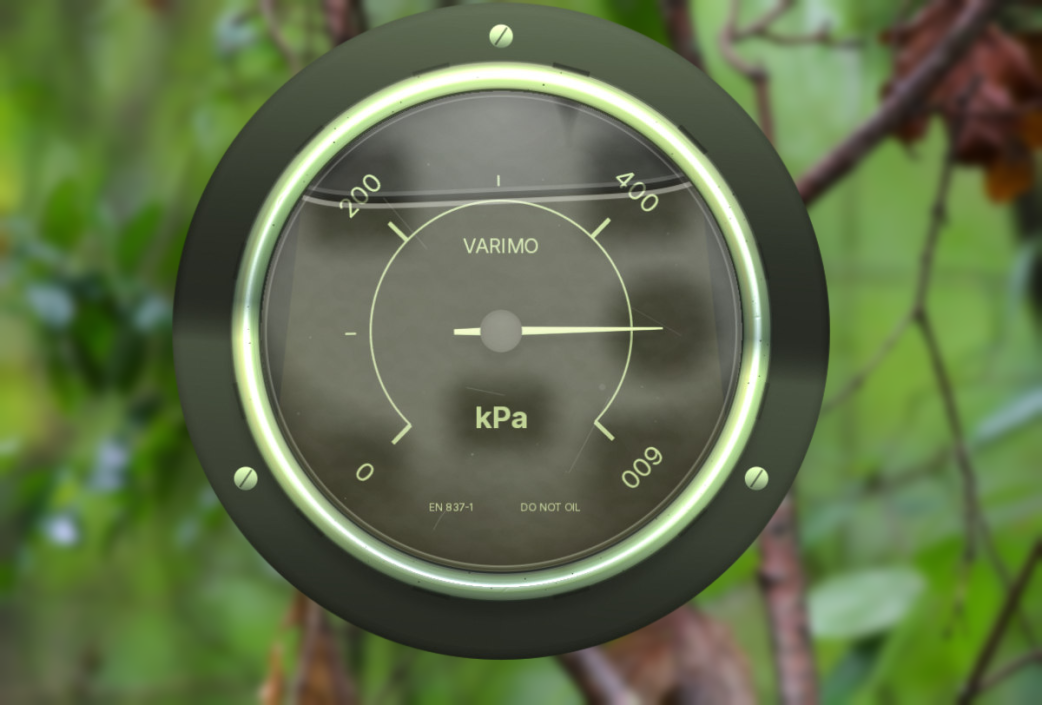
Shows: 500 kPa
